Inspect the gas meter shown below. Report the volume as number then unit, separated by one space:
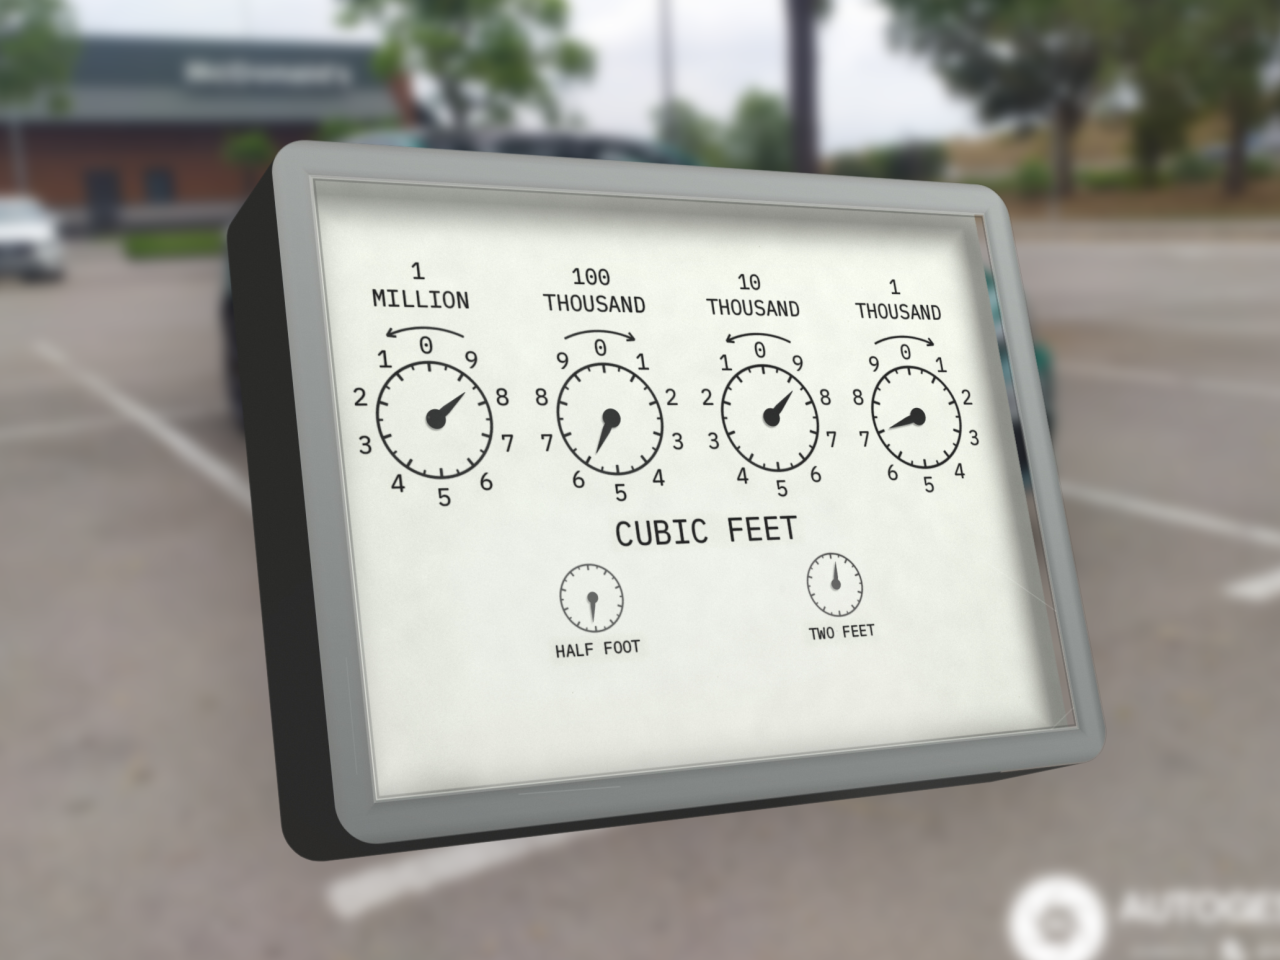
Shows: 858700 ft³
